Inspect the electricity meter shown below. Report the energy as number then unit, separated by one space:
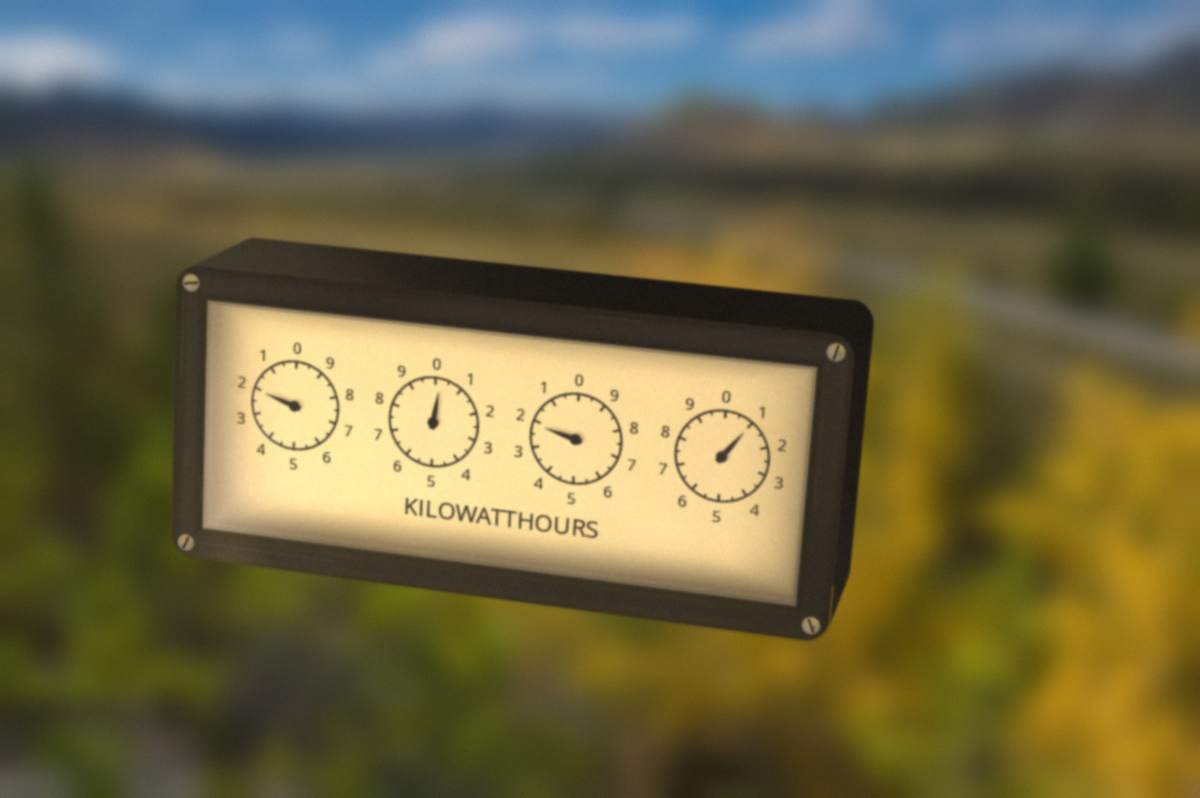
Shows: 2021 kWh
